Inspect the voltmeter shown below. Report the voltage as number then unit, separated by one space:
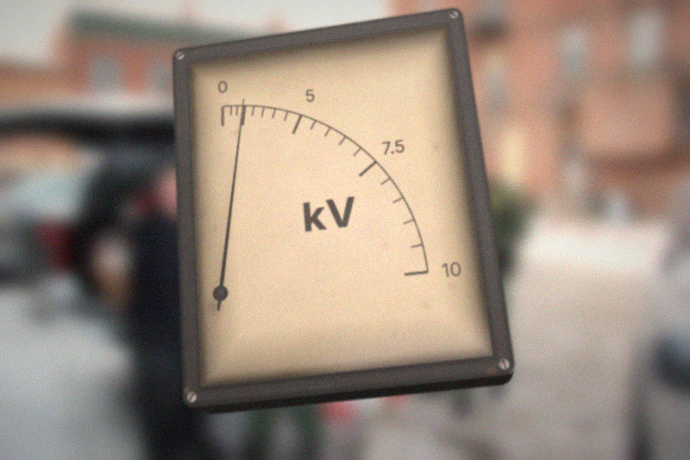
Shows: 2.5 kV
